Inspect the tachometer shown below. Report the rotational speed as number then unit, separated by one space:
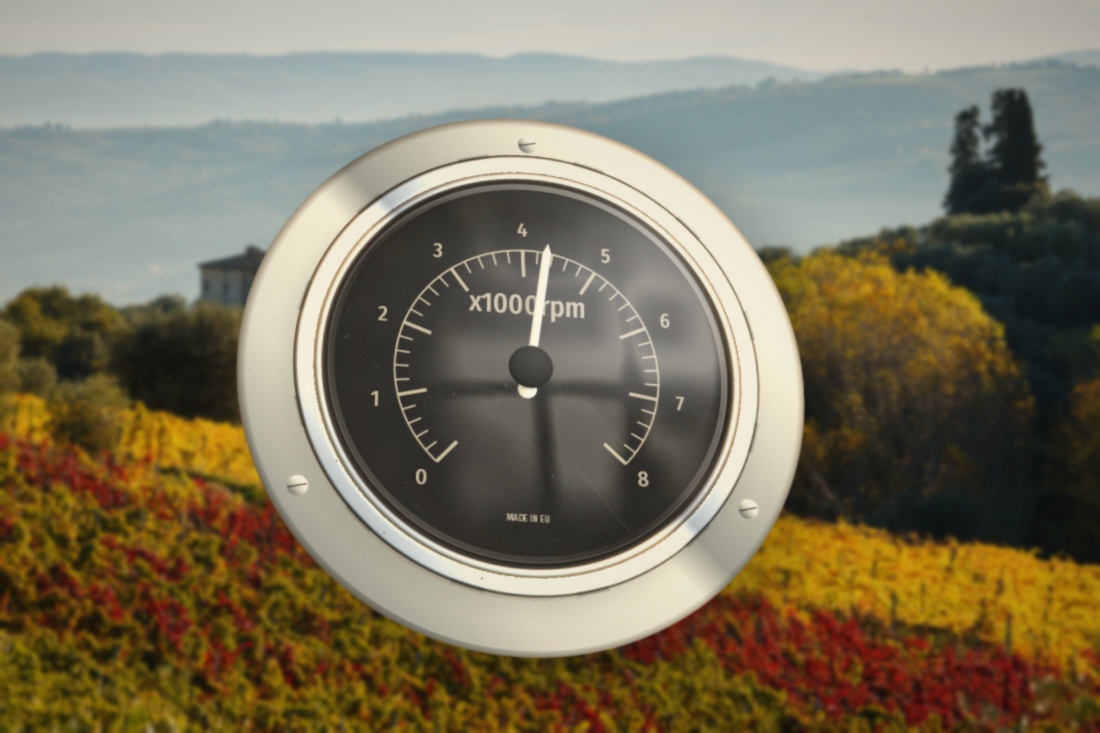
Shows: 4300 rpm
